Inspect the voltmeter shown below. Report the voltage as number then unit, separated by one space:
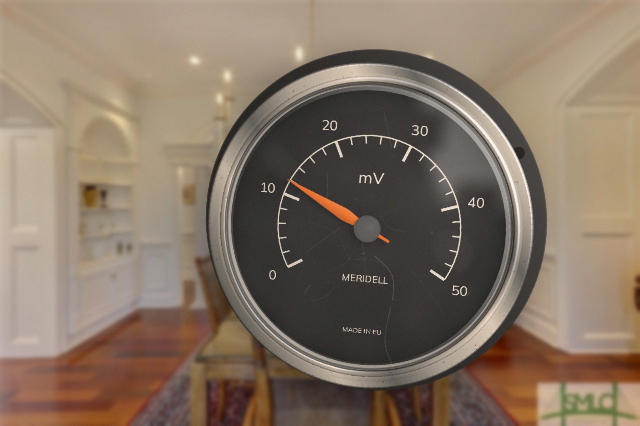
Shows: 12 mV
